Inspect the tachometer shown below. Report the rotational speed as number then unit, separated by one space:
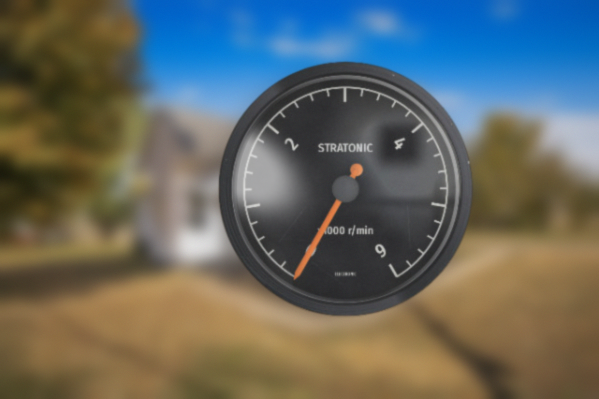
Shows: 0 rpm
